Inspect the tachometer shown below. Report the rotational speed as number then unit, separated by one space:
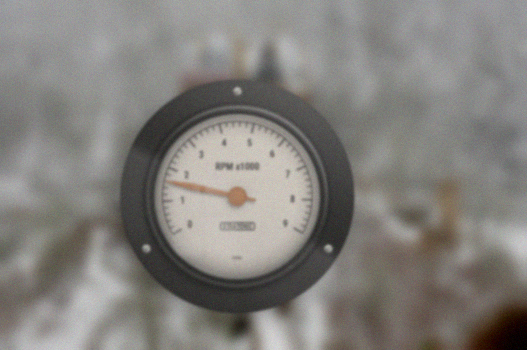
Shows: 1600 rpm
